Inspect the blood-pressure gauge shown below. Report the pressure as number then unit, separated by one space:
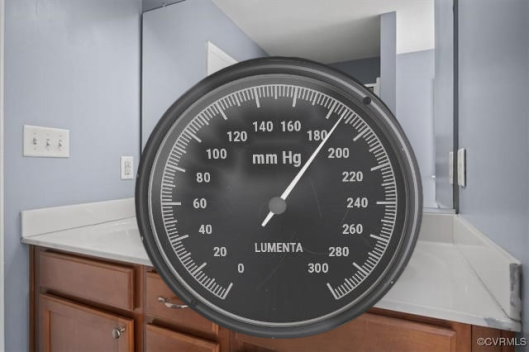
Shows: 186 mmHg
